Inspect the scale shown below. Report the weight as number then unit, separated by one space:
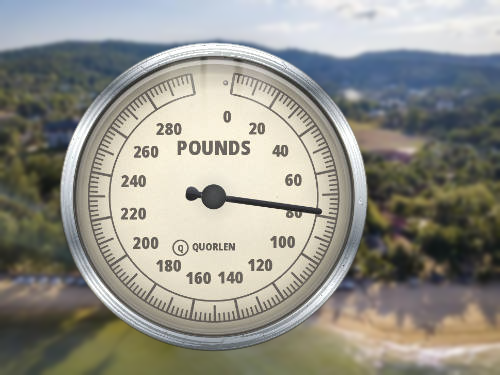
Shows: 78 lb
